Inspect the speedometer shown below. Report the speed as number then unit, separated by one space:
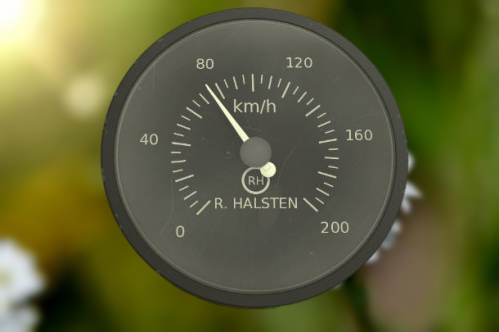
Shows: 75 km/h
